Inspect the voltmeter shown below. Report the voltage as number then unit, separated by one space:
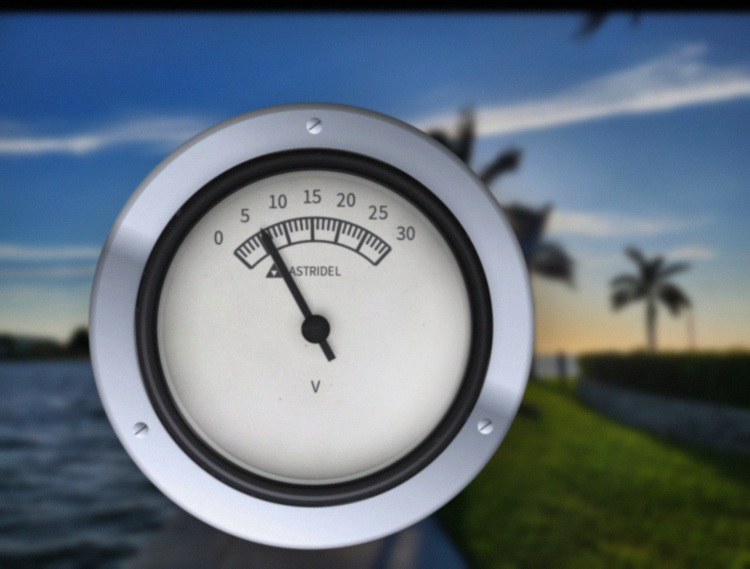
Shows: 6 V
